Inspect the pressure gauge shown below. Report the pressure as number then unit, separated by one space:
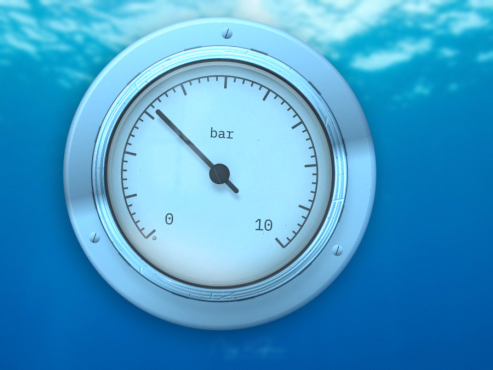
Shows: 3.2 bar
